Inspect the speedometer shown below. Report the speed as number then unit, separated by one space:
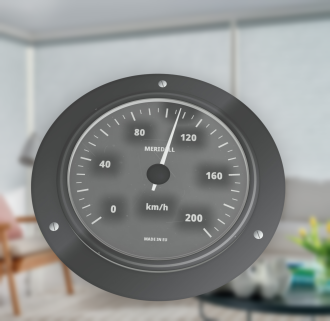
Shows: 107.5 km/h
